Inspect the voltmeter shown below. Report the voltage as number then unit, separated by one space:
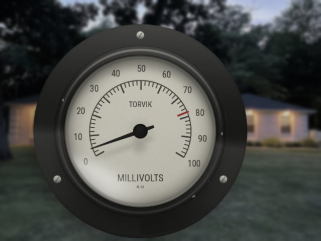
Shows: 4 mV
